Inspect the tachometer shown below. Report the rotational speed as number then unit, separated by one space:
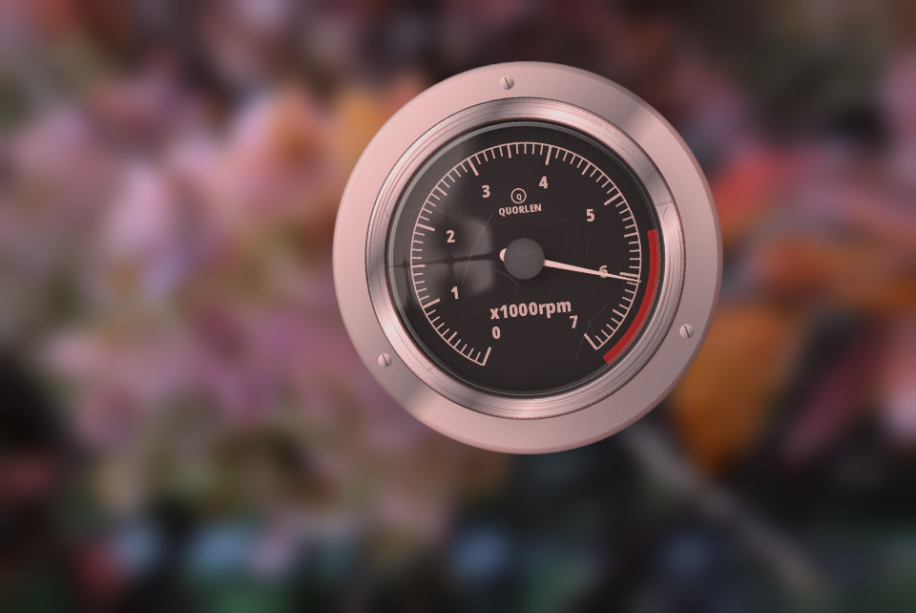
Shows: 6050 rpm
